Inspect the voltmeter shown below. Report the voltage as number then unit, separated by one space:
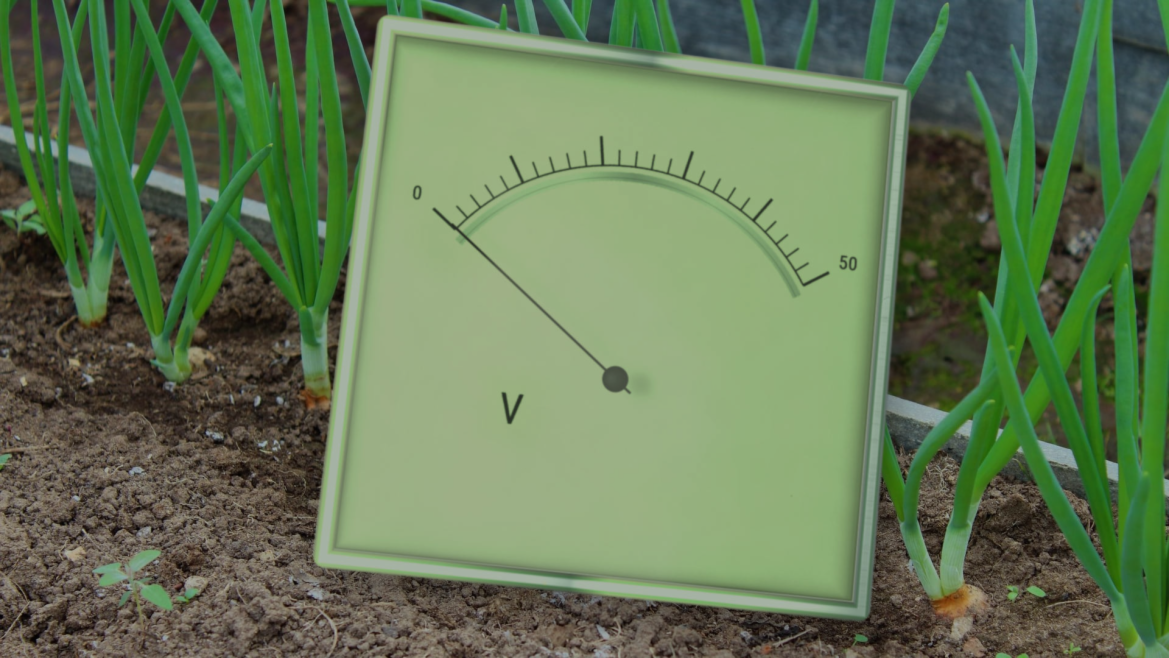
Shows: 0 V
